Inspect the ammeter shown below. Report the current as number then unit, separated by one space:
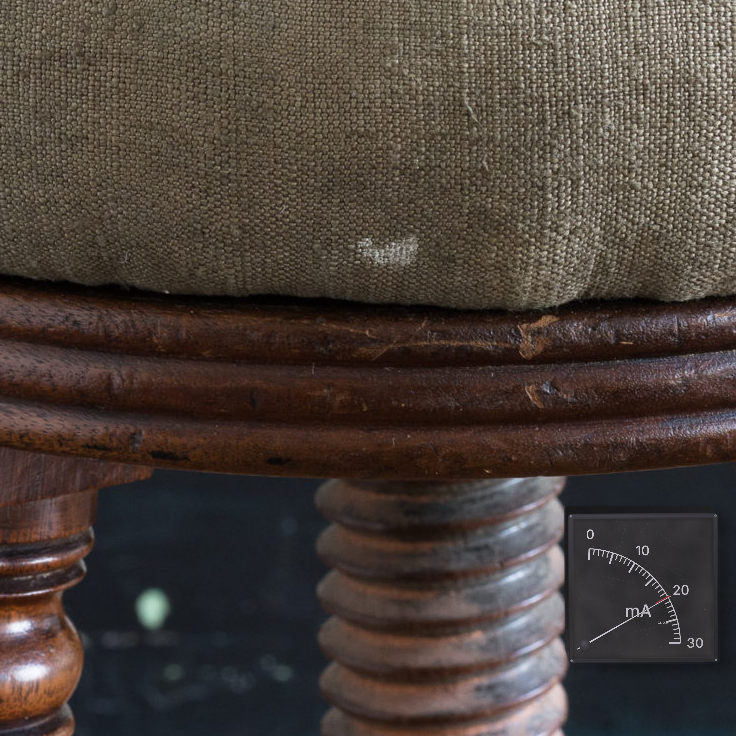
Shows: 20 mA
